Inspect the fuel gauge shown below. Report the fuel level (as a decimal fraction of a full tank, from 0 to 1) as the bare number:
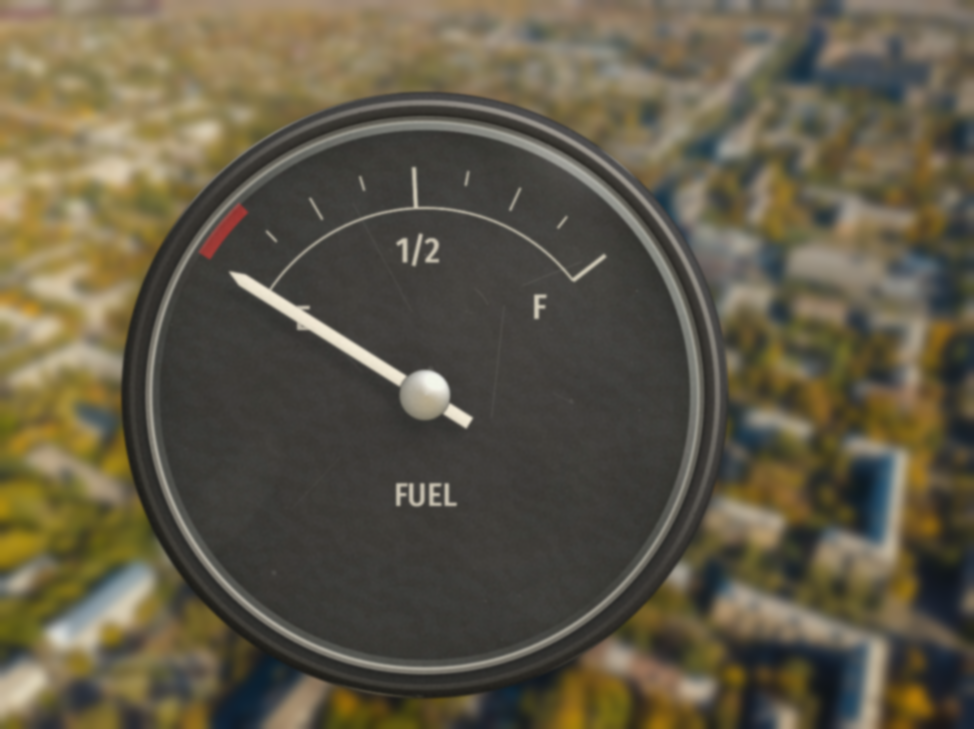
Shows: 0
